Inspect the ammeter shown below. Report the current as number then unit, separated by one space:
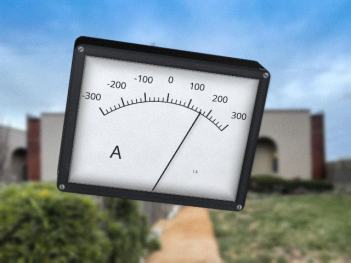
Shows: 160 A
